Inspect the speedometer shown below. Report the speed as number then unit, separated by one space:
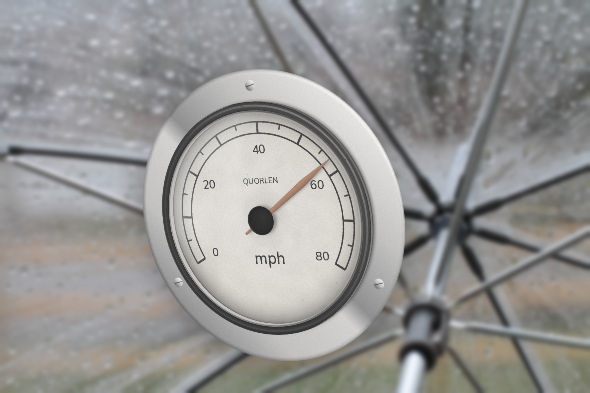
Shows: 57.5 mph
